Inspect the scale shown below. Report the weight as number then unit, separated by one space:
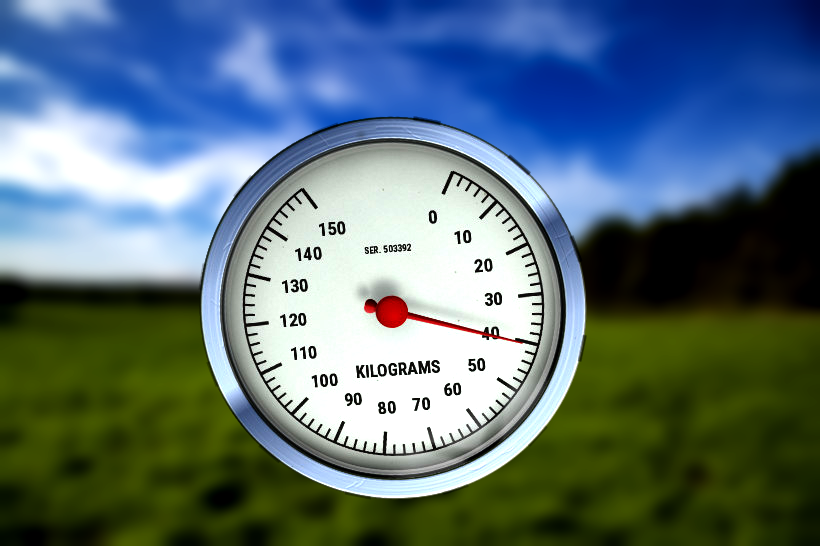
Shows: 40 kg
